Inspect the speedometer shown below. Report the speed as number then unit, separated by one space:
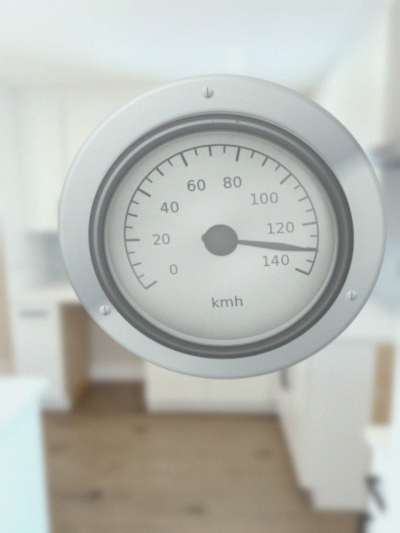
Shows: 130 km/h
